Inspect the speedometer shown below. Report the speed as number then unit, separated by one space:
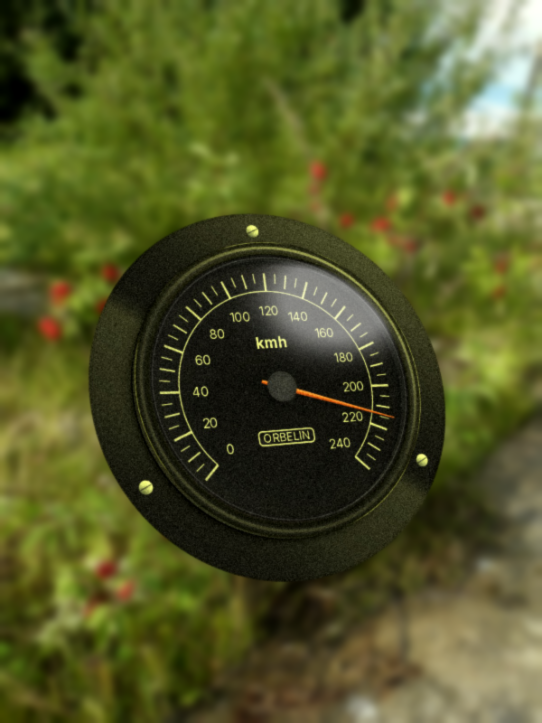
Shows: 215 km/h
